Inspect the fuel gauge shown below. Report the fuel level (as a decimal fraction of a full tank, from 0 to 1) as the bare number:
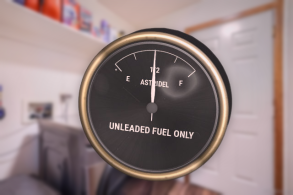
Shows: 0.5
